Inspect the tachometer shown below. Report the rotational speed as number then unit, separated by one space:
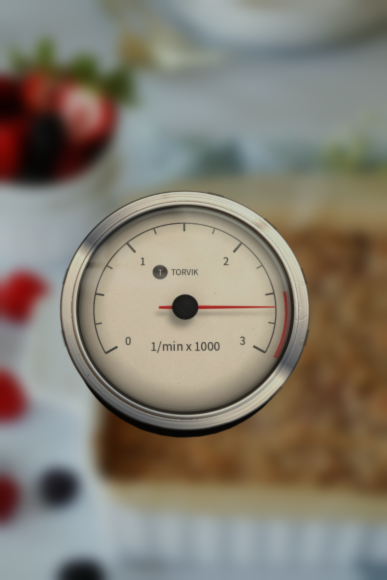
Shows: 2625 rpm
